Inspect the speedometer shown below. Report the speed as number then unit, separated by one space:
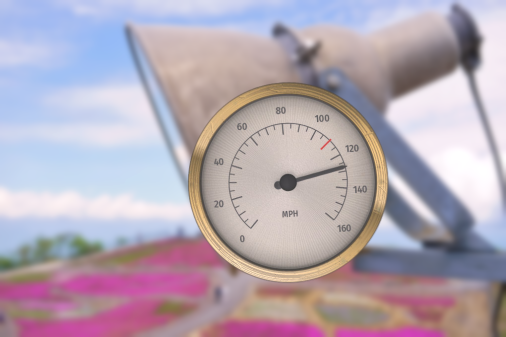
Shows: 127.5 mph
